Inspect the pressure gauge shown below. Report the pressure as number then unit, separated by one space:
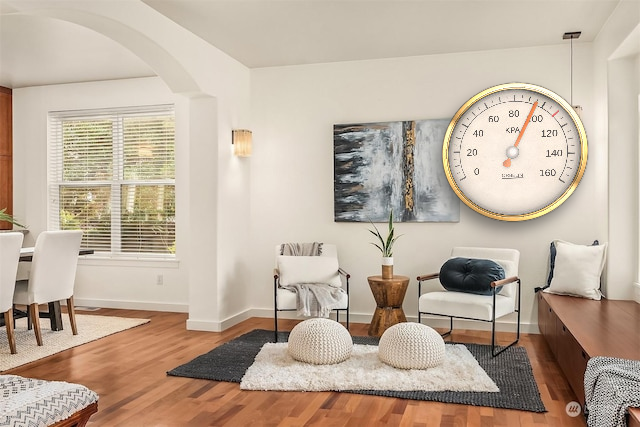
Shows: 95 kPa
